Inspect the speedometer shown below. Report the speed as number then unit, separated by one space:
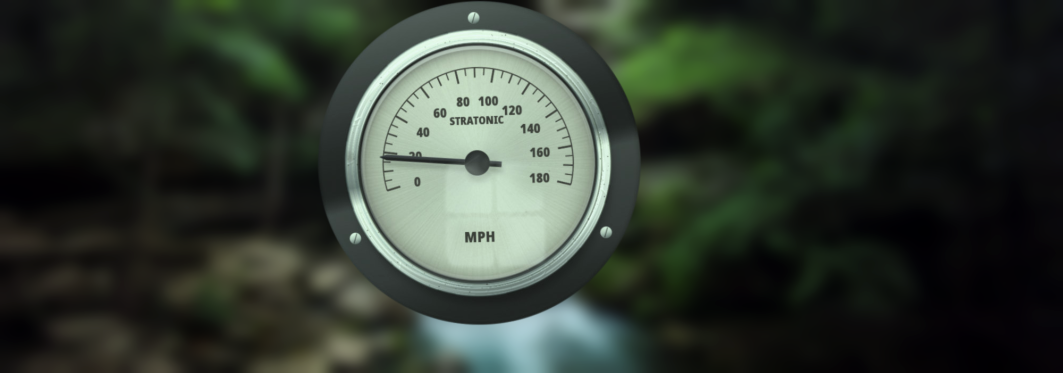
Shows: 17.5 mph
